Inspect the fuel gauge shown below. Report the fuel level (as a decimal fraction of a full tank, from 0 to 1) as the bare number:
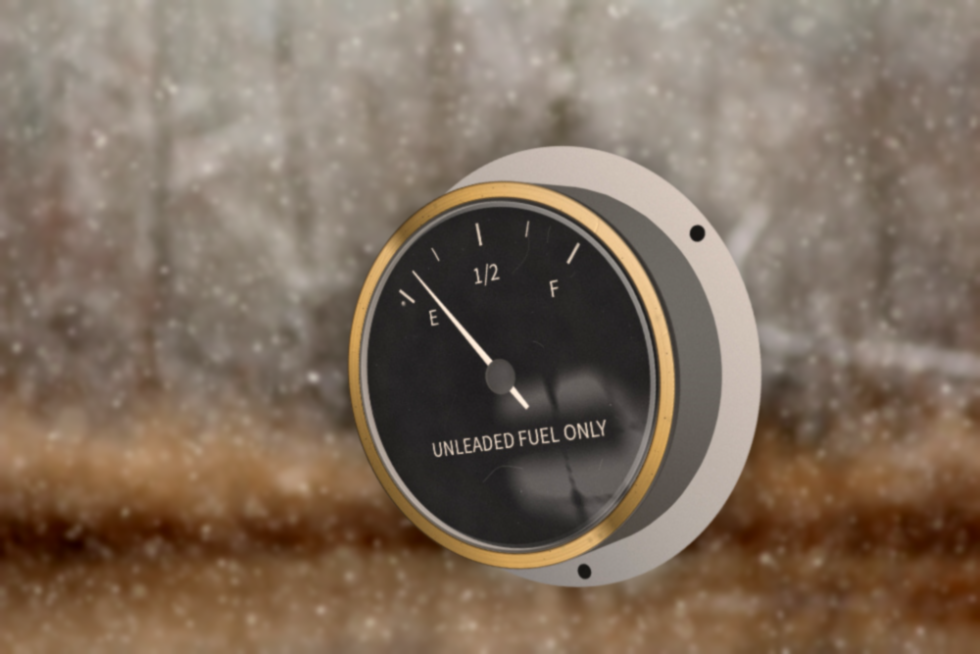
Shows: 0.125
